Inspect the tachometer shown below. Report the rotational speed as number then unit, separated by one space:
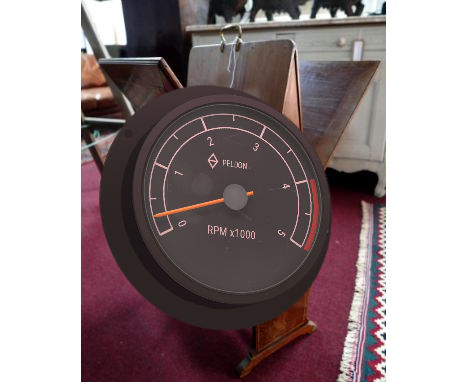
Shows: 250 rpm
